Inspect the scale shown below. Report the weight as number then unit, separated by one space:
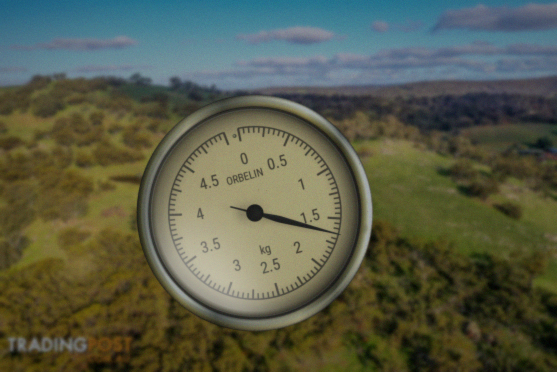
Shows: 1.65 kg
